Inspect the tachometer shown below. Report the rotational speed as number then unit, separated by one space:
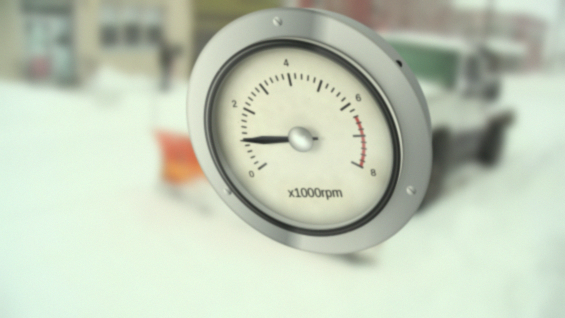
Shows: 1000 rpm
